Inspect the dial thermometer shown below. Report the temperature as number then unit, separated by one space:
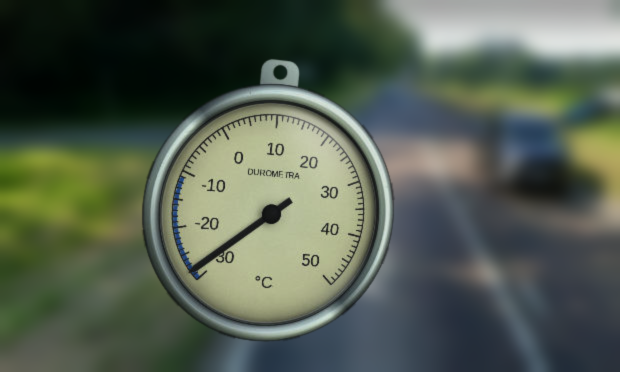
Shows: -28 °C
